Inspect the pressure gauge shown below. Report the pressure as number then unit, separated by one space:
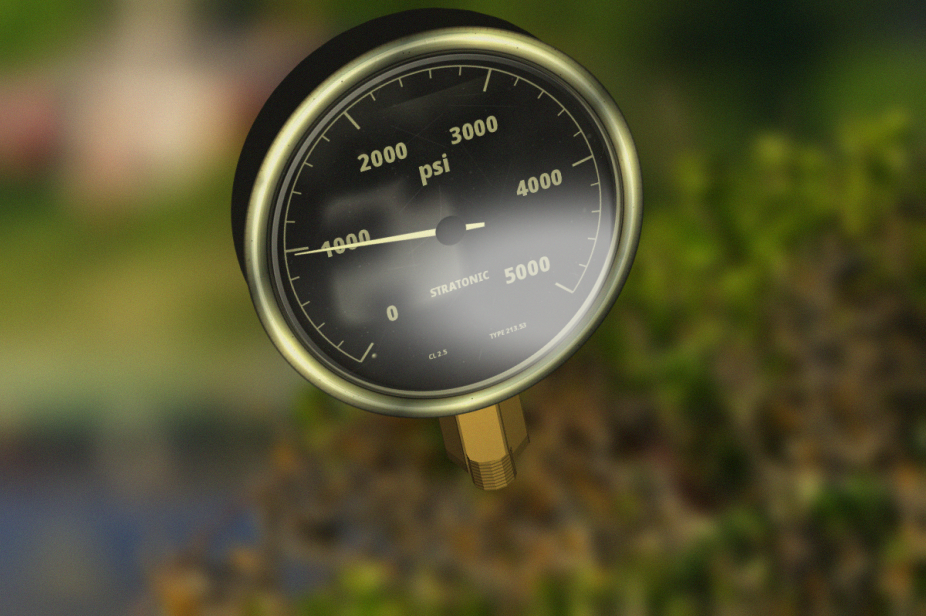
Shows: 1000 psi
